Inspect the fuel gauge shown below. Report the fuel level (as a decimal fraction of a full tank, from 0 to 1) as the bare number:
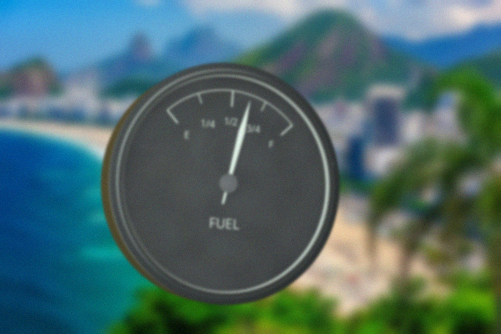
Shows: 0.625
